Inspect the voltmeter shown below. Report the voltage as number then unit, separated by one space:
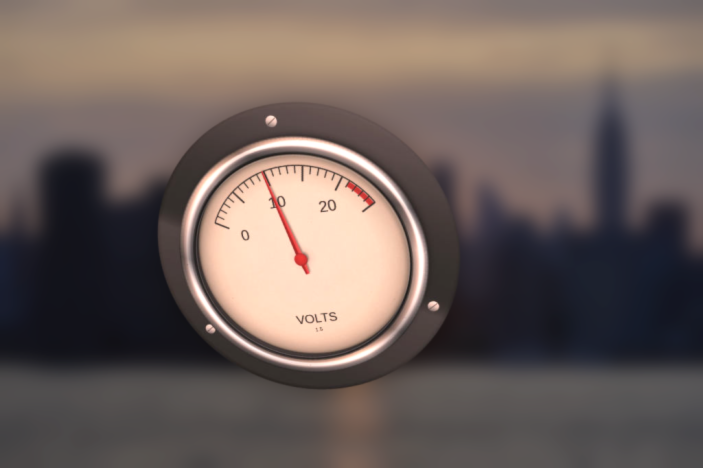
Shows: 10 V
